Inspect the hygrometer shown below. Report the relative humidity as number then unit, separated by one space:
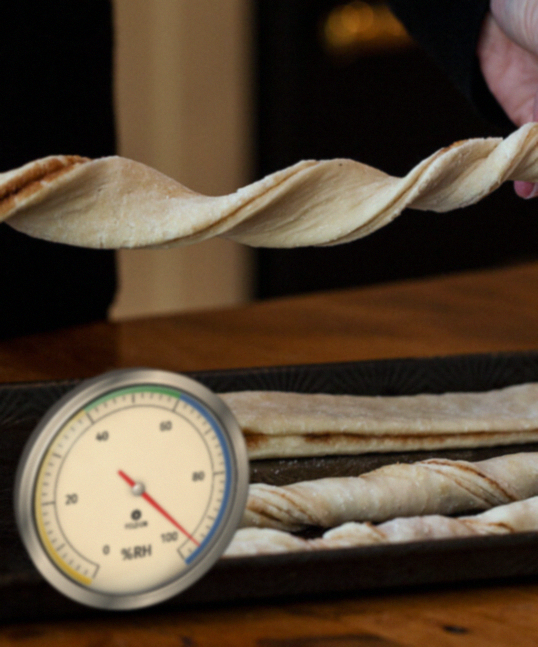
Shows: 96 %
